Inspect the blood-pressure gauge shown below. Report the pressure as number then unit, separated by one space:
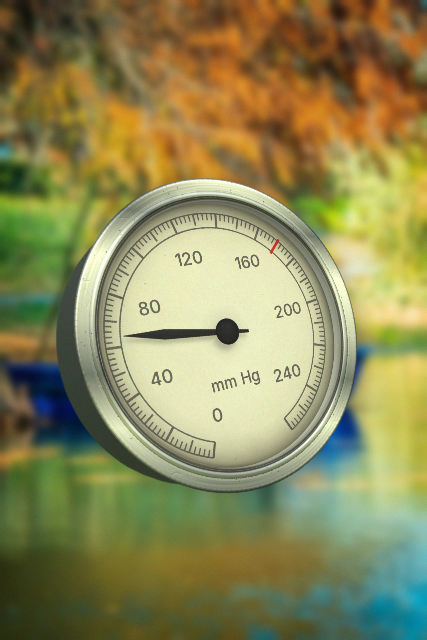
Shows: 64 mmHg
